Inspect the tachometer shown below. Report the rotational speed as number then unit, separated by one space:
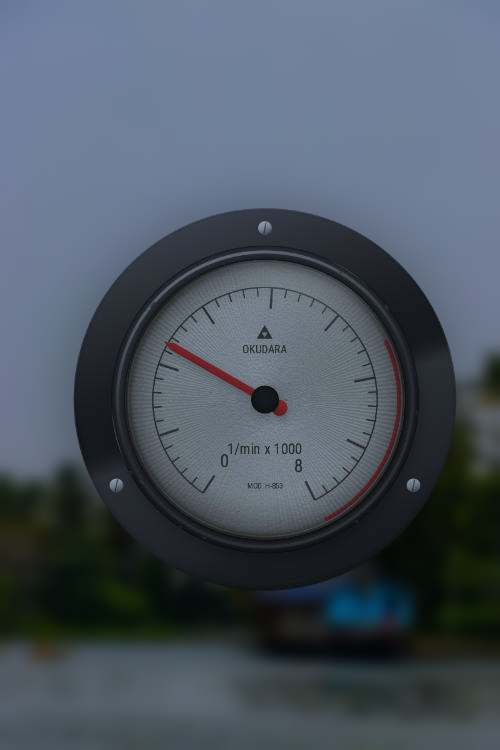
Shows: 2300 rpm
